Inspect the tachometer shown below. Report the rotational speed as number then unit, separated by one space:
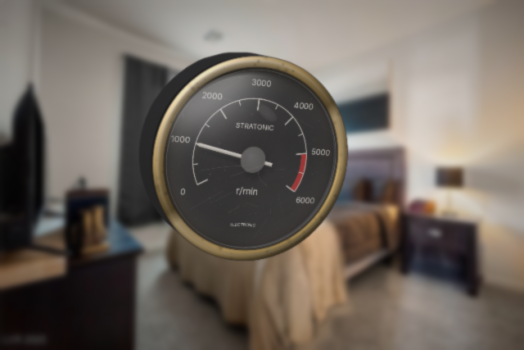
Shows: 1000 rpm
